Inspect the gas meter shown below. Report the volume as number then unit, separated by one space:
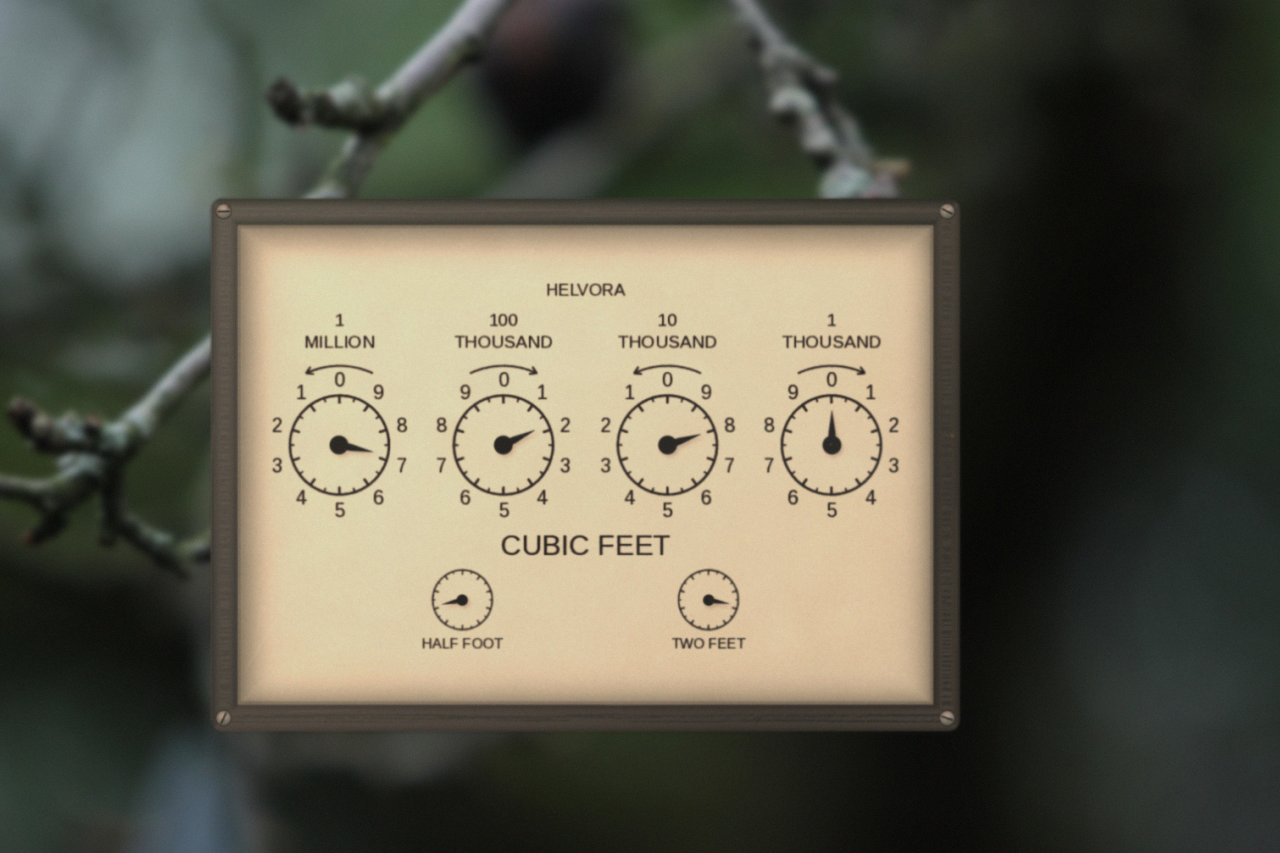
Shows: 718000 ft³
